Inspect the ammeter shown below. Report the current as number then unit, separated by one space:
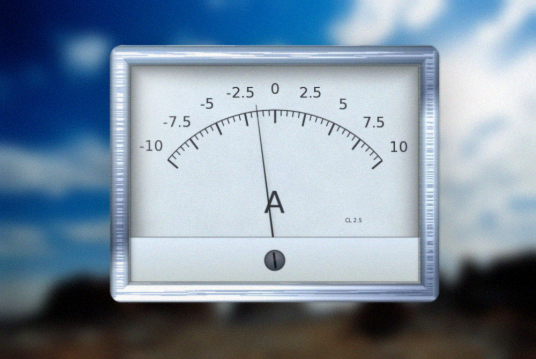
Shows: -1.5 A
